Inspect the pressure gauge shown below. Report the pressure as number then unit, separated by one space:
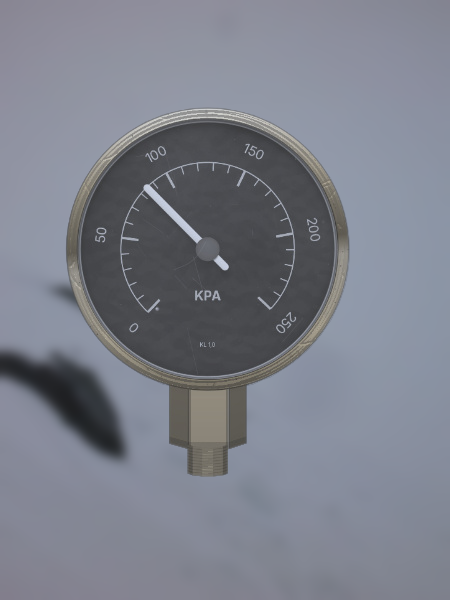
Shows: 85 kPa
